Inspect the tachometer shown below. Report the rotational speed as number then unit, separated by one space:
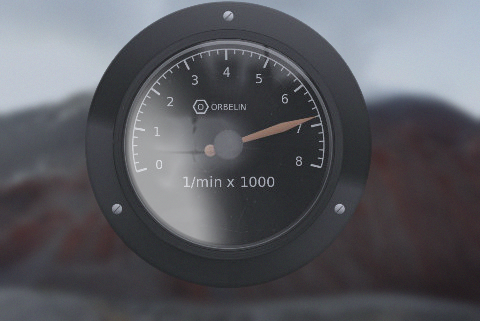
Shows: 6800 rpm
